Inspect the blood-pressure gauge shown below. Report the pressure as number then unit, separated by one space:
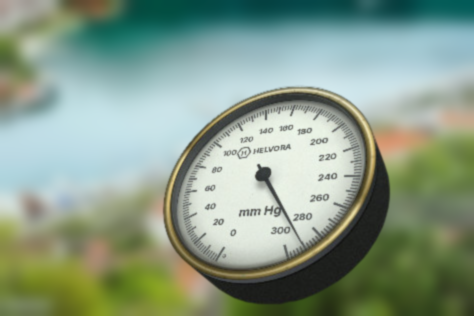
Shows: 290 mmHg
